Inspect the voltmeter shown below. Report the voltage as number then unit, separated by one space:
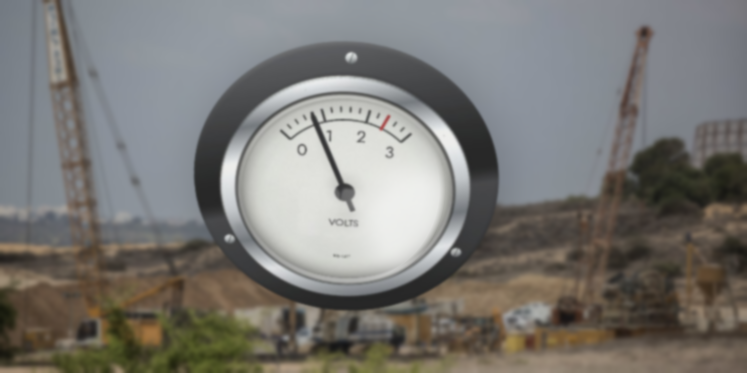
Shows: 0.8 V
